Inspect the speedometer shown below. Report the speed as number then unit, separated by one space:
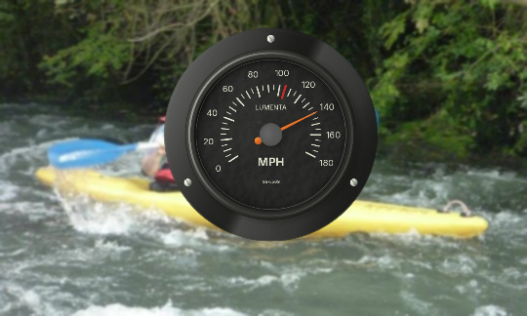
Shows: 140 mph
